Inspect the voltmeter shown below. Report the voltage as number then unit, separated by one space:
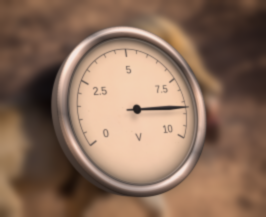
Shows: 8.75 V
